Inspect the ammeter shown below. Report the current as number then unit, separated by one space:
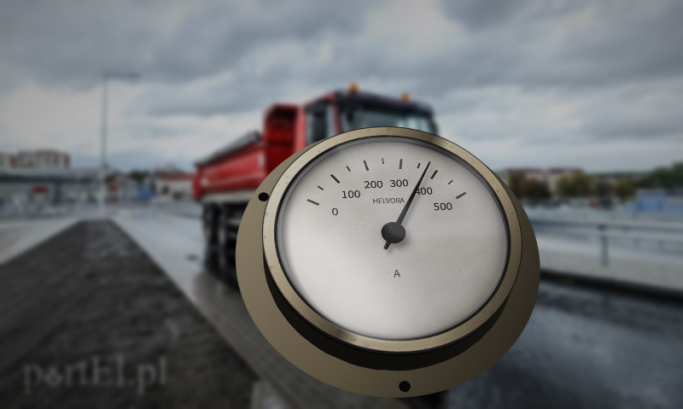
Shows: 375 A
